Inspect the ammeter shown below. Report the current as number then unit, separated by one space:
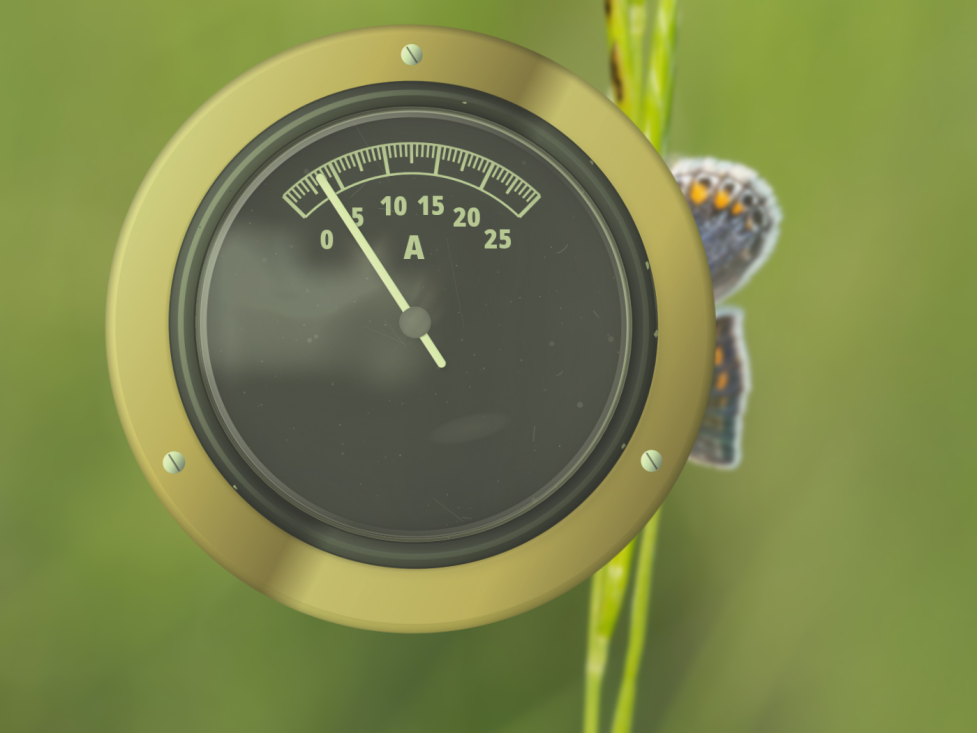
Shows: 3.5 A
